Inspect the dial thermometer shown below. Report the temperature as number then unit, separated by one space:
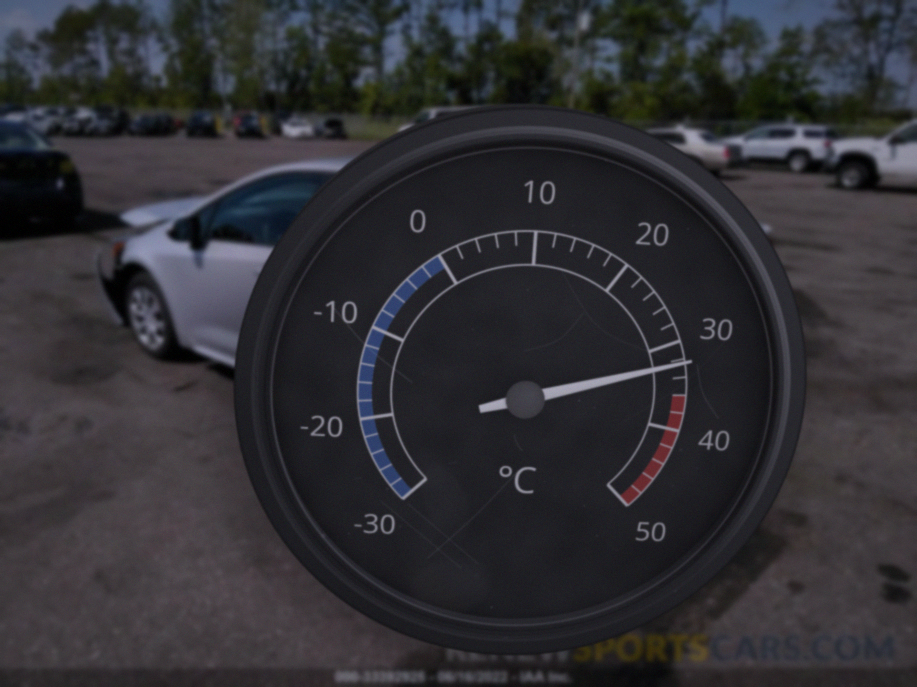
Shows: 32 °C
